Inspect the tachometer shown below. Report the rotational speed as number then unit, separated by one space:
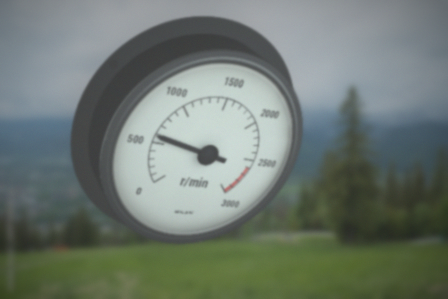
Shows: 600 rpm
